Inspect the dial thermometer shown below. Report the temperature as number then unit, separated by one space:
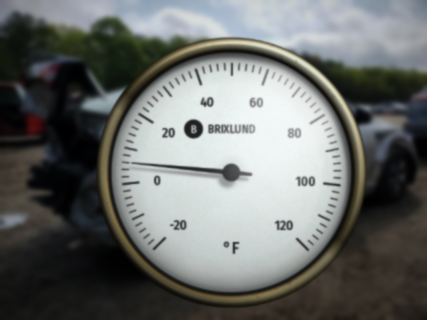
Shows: 6 °F
